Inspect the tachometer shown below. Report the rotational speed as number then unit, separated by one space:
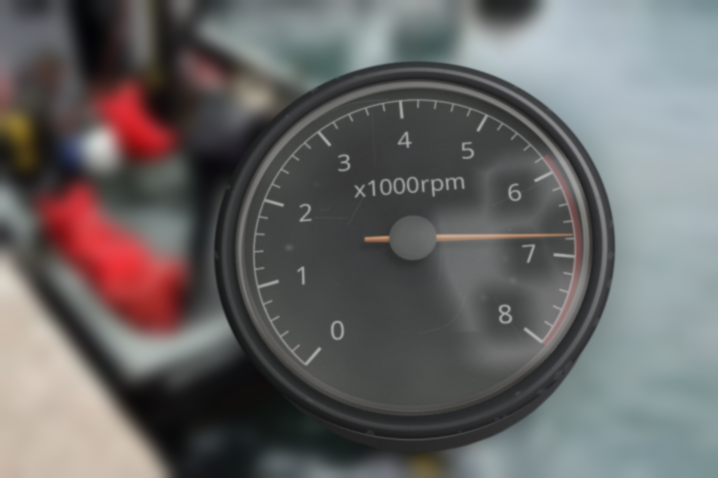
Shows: 6800 rpm
